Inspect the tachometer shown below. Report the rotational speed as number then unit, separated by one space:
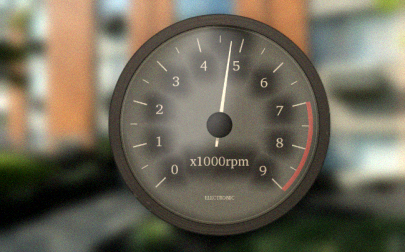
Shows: 4750 rpm
